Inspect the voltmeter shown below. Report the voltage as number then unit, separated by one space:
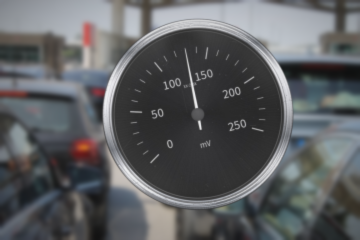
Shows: 130 mV
